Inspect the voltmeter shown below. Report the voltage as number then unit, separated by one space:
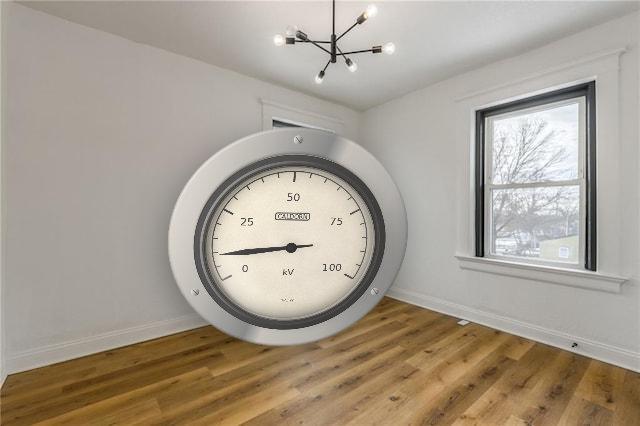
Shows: 10 kV
